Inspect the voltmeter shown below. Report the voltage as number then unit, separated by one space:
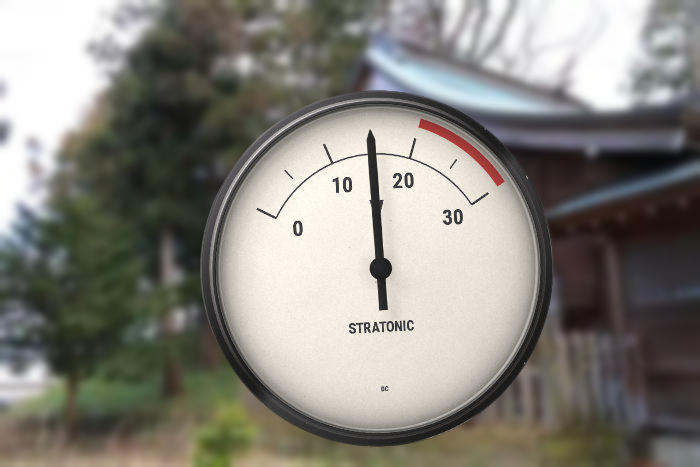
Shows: 15 V
